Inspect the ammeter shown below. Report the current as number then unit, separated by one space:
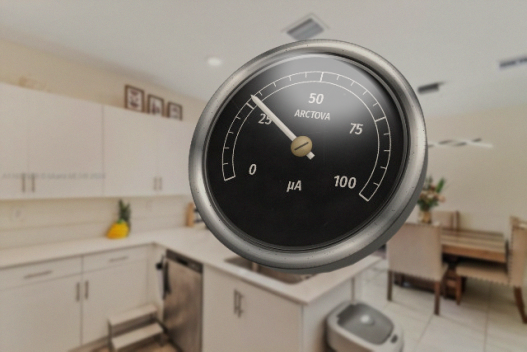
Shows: 27.5 µA
